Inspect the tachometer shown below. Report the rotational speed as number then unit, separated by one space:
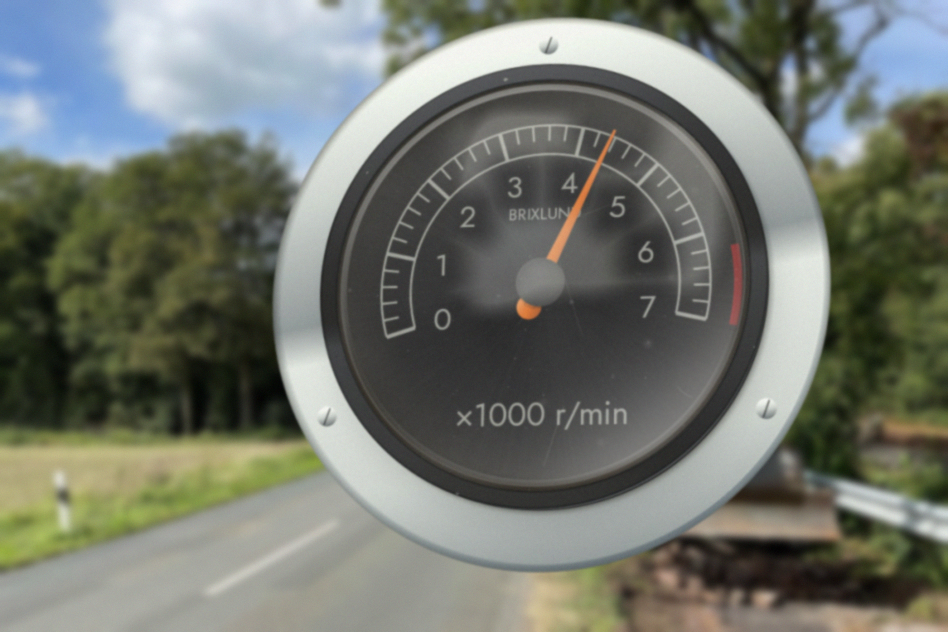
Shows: 4400 rpm
